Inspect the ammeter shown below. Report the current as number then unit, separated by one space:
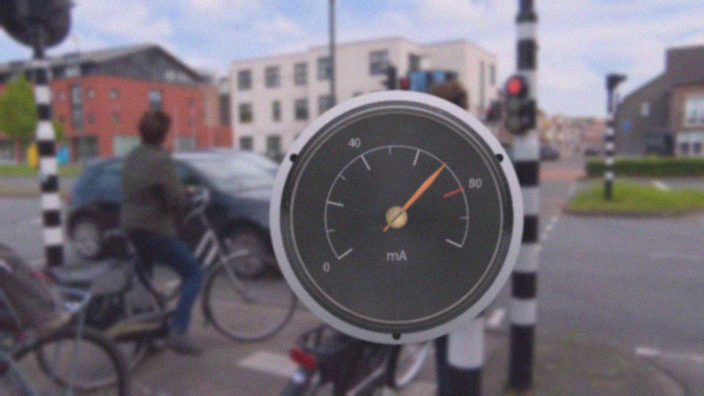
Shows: 70 mA
